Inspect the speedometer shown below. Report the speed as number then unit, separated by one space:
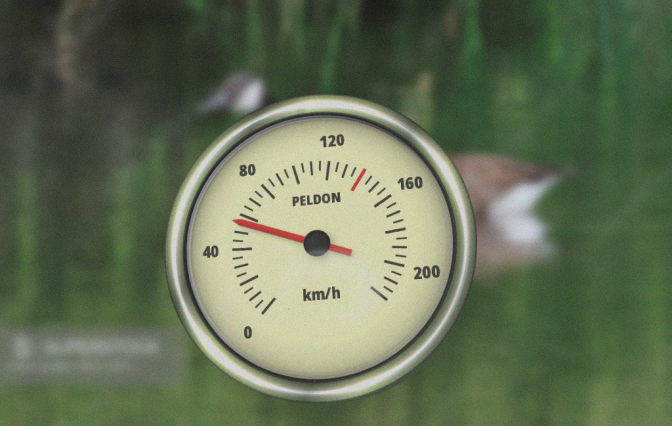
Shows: 55 km/h
